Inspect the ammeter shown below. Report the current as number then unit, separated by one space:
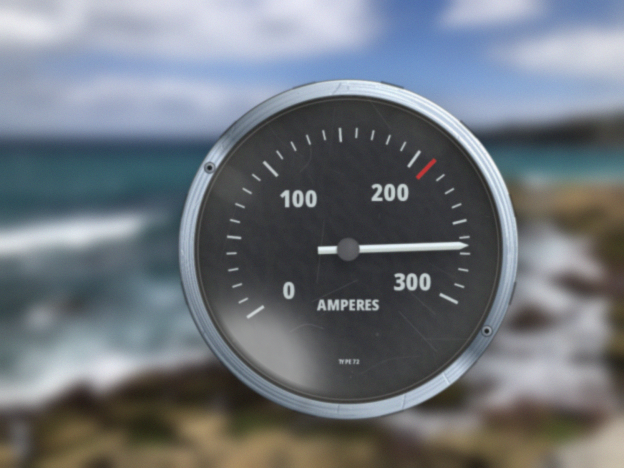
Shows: 265 A
